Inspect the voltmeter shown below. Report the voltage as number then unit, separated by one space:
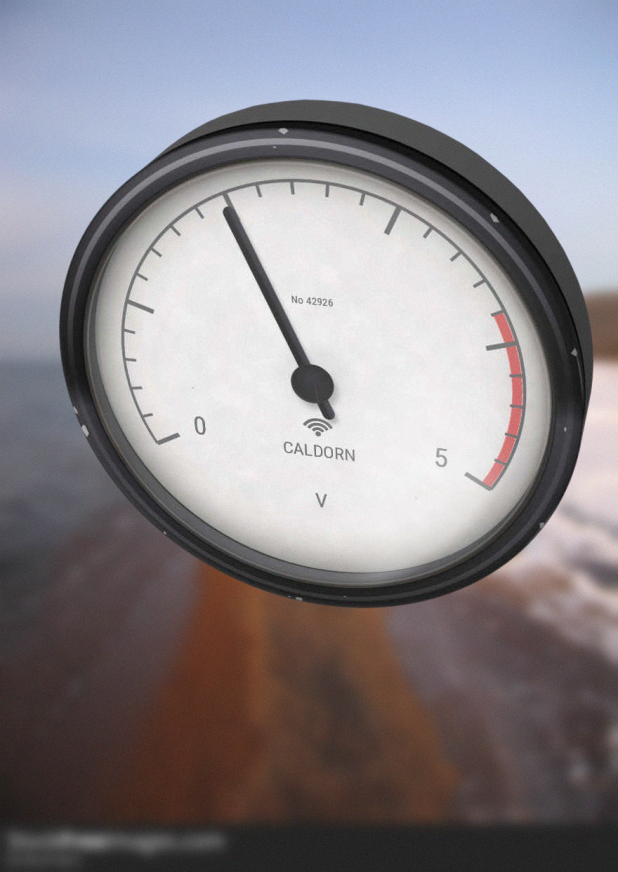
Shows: 2 V
